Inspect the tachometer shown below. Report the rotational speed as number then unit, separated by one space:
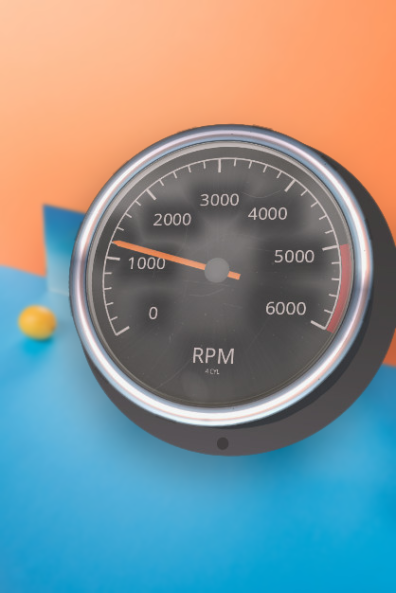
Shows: 1200 rpm
